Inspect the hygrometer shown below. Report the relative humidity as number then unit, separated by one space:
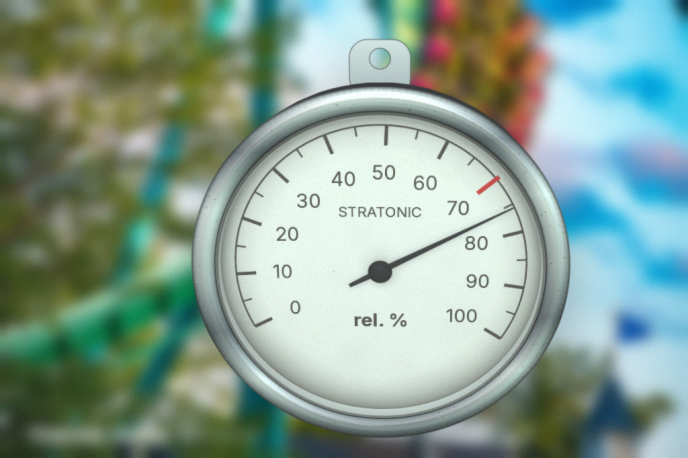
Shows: 75 %
